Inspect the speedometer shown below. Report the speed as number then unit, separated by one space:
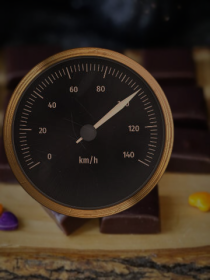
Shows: 100 km/h
